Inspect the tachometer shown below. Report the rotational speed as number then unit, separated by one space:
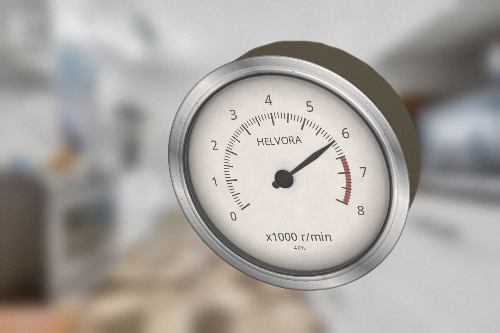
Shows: 6000 rpm
